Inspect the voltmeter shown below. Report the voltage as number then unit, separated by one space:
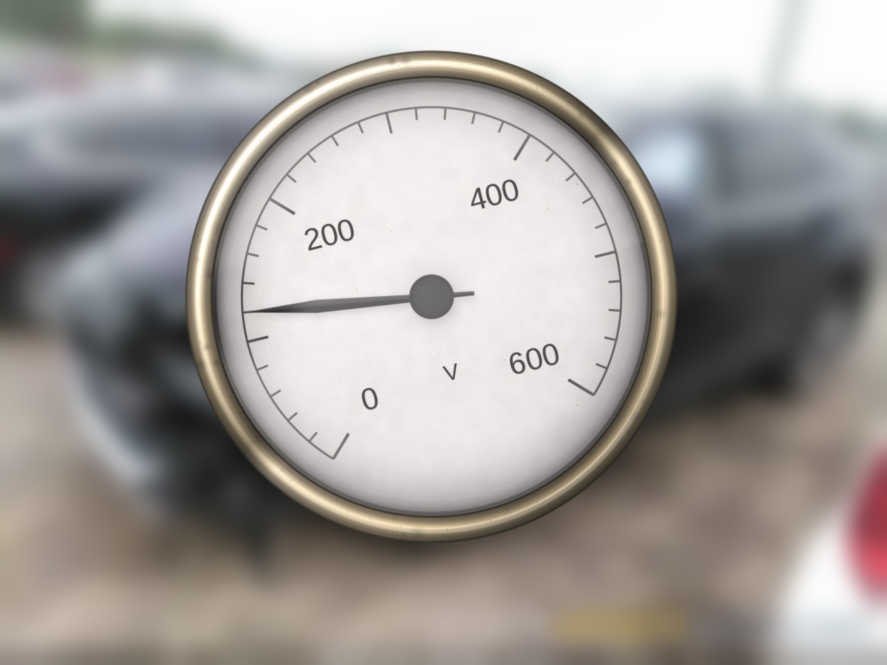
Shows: 120 V
